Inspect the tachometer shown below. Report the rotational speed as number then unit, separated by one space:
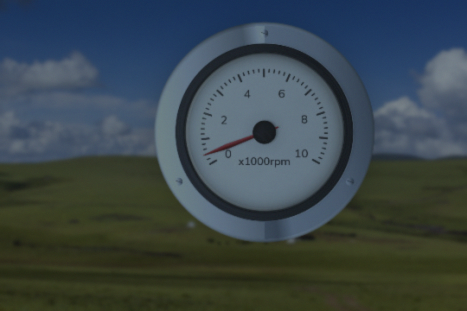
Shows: 400 rpm
